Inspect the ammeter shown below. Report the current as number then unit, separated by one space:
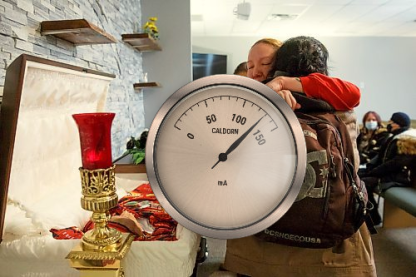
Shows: 130 mA
